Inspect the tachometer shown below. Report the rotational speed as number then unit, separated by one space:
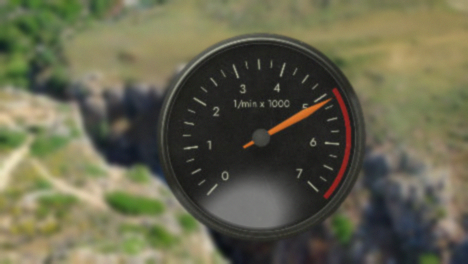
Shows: 5125 rpm
